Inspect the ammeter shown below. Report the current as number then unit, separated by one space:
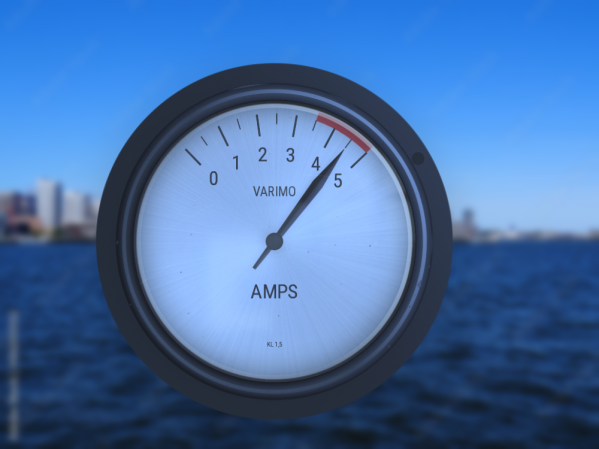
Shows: 4.5 A
